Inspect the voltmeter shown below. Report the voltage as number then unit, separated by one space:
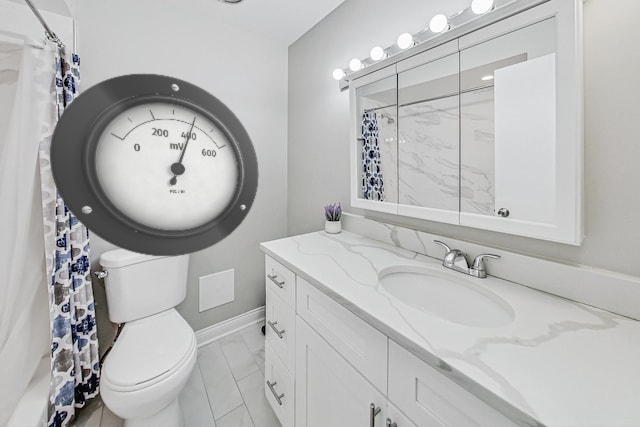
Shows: 400 mV
